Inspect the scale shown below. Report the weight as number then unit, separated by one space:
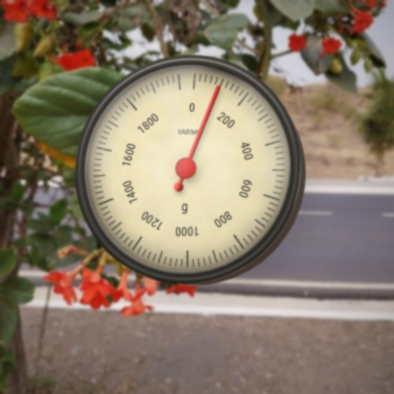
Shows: 100 g
